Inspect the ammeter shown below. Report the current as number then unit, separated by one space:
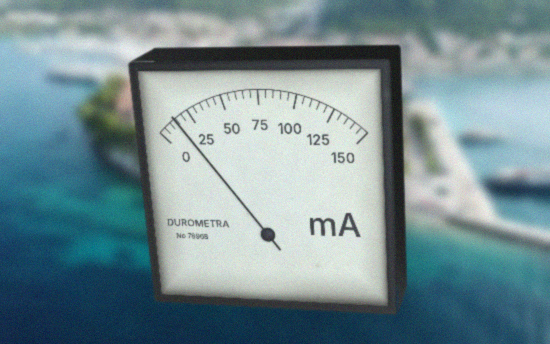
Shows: 15 mA
